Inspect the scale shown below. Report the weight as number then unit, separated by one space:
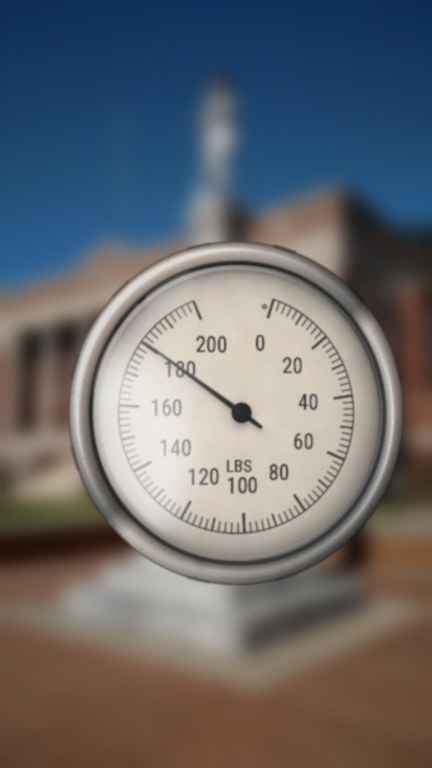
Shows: 180 lb
